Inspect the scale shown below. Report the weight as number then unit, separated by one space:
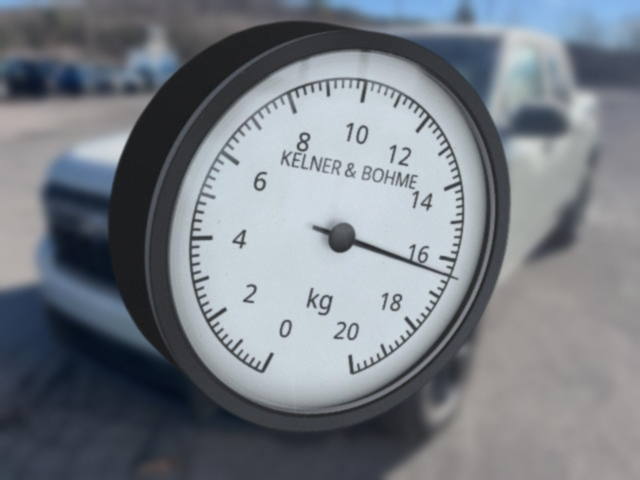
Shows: 16.4 kg
